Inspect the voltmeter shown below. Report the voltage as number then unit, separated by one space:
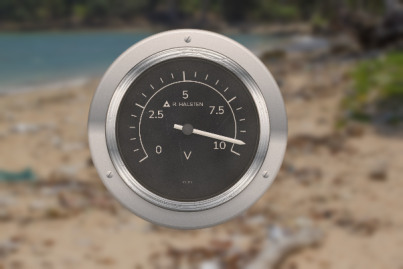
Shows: 9.5 V
